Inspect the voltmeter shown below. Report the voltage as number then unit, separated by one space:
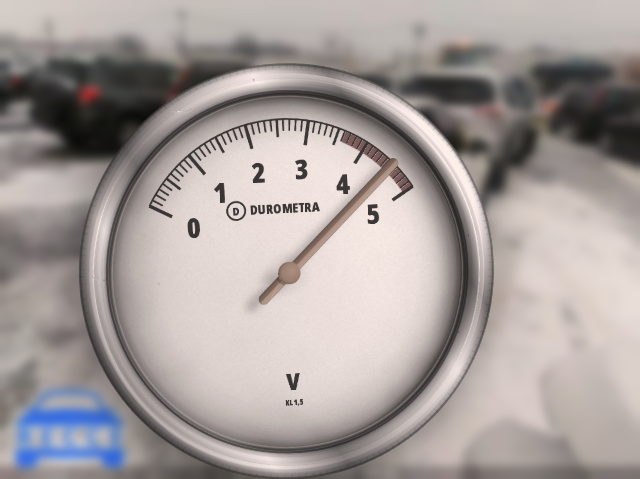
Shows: 4.5 V
